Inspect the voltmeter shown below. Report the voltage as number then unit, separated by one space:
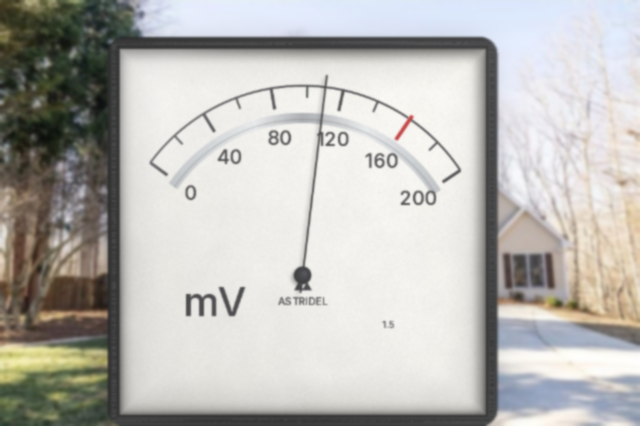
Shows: 110 mV
